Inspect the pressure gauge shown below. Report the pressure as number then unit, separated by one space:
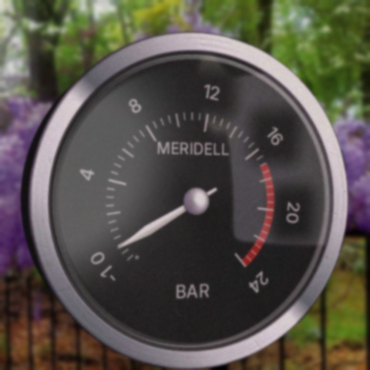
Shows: 0 bar
